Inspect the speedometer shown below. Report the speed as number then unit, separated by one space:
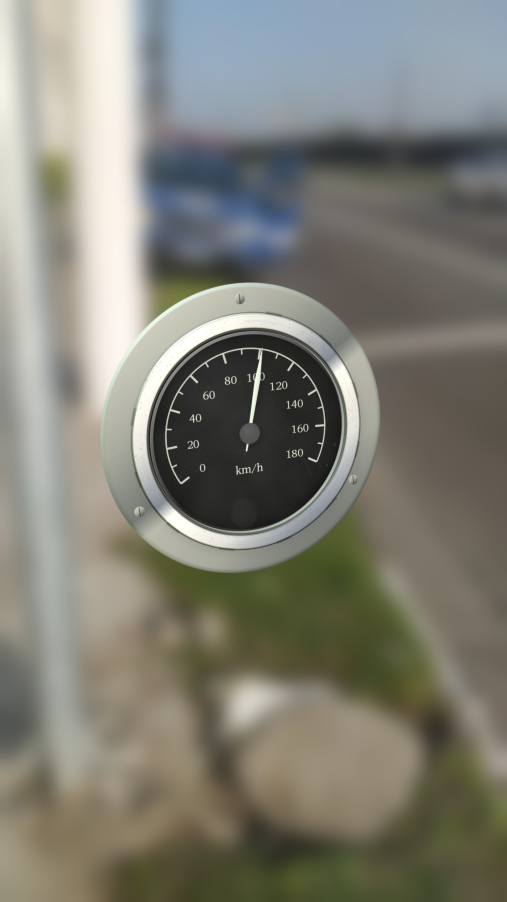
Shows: 100 km/h
